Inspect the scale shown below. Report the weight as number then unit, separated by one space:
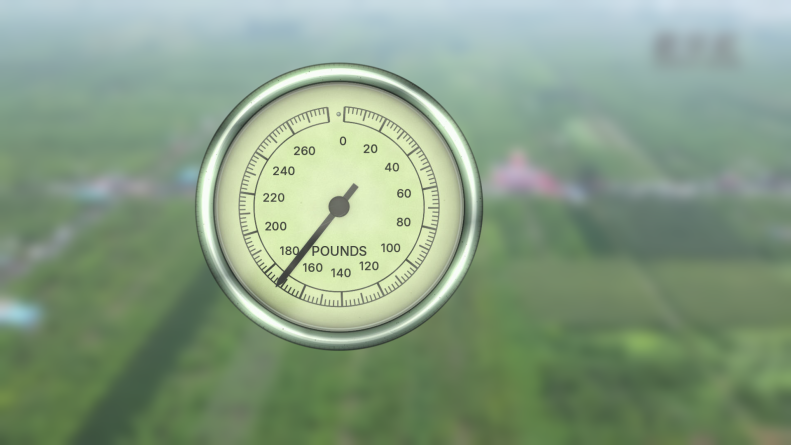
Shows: 172 lb
